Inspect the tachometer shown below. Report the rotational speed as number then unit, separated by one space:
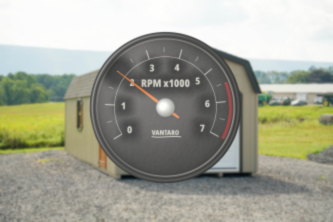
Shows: 2000 rpm
